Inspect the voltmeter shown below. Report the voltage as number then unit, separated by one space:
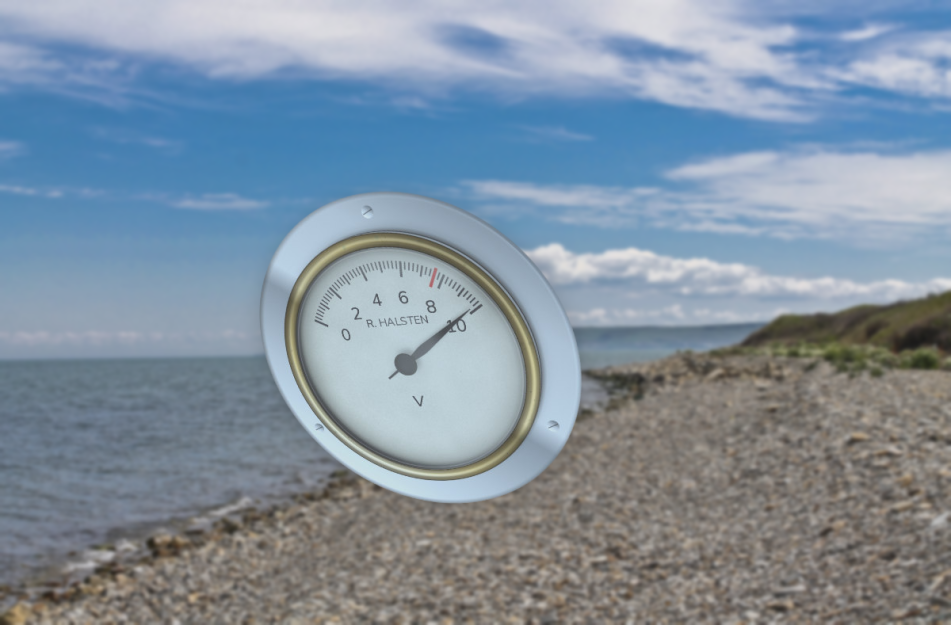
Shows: 9.8 V
